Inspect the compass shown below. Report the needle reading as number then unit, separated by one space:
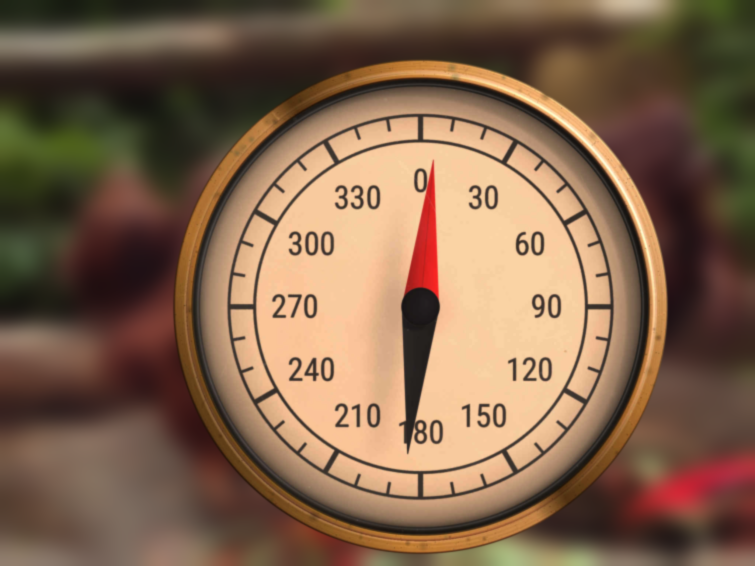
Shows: 5 °
